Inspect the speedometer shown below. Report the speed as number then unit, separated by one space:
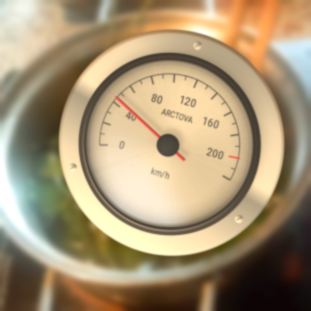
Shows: 45 km/h
